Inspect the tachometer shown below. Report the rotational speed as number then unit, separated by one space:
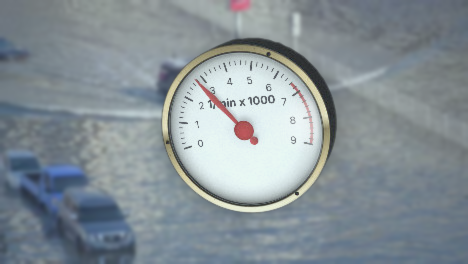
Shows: 2800 rpm
